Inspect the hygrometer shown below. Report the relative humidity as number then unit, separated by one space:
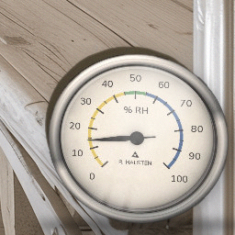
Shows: 15 %
